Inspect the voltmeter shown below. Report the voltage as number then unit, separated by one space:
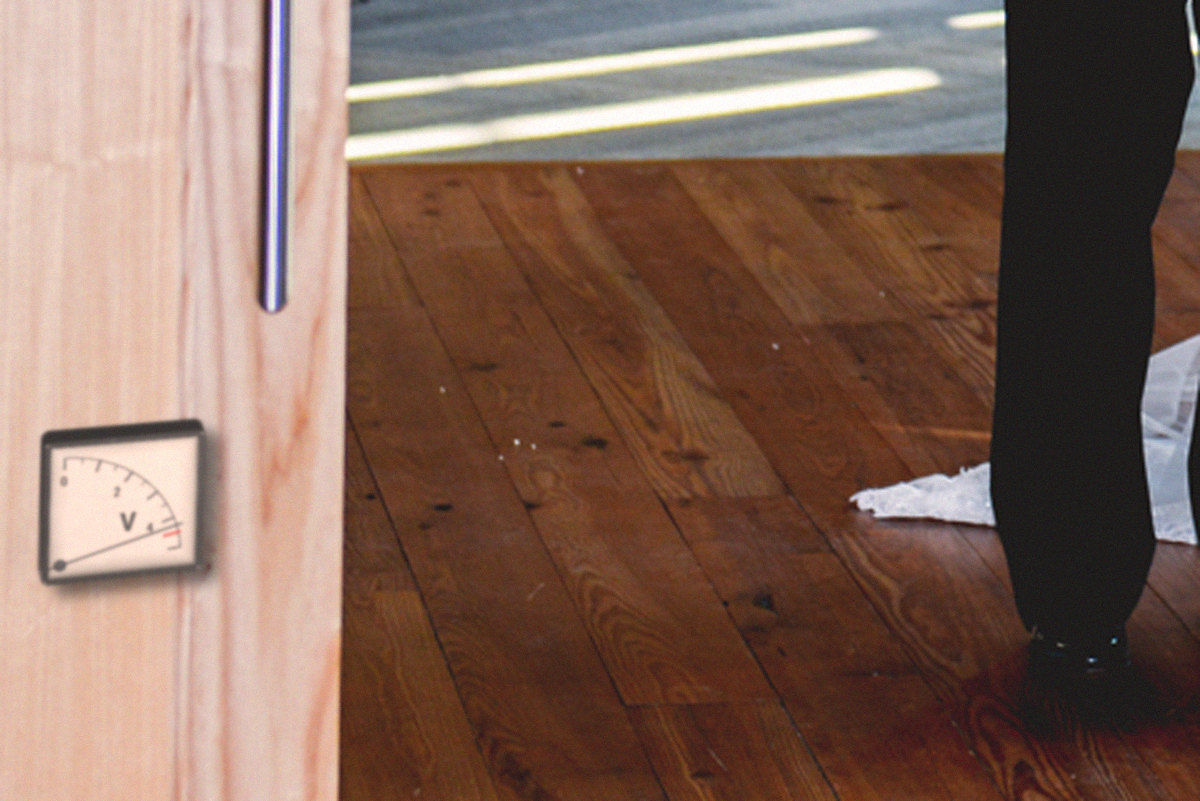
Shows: 4.25 V
